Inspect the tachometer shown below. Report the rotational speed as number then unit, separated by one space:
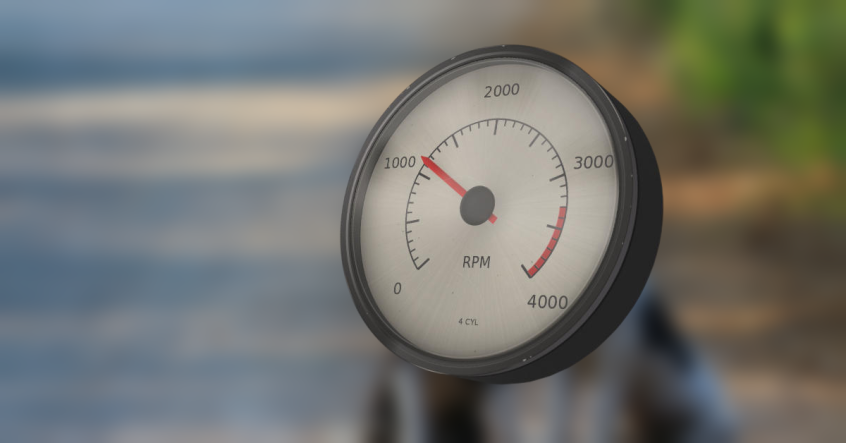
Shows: 1150 rpm
